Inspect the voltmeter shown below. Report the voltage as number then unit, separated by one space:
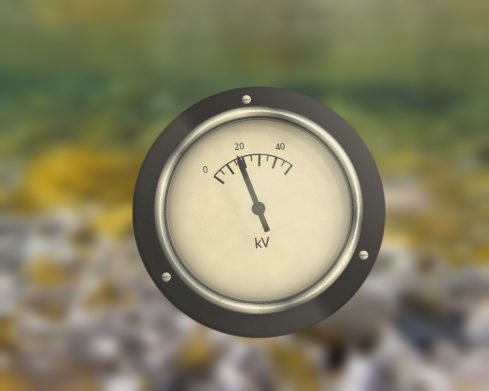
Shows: 17.5 kV
